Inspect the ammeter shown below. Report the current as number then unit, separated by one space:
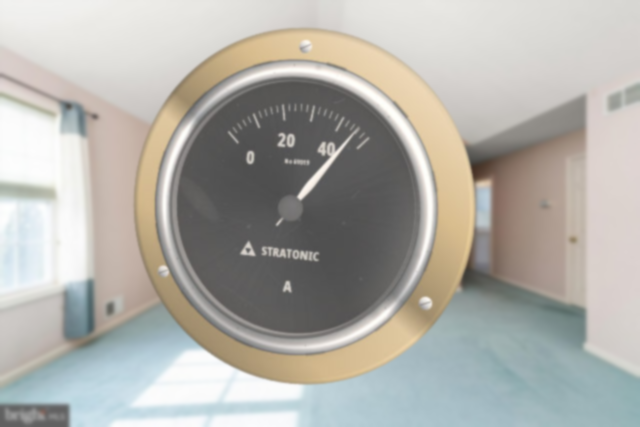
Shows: 46 A
